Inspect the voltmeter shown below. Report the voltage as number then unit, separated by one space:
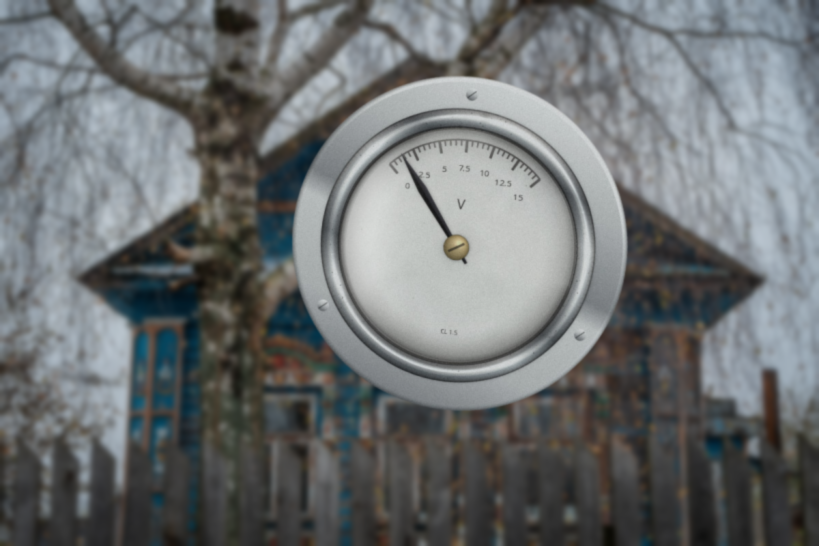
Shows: 1.5 V
